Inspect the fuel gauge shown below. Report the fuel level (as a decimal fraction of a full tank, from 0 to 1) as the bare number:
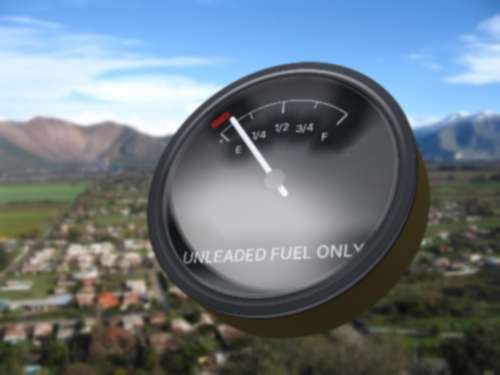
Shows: 0.125
